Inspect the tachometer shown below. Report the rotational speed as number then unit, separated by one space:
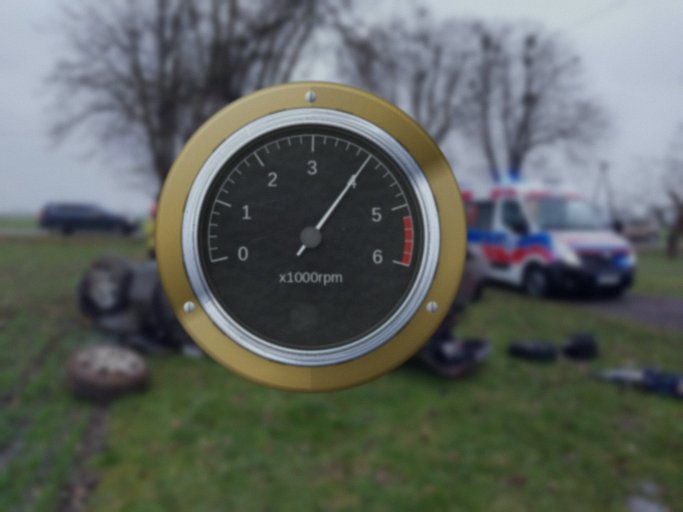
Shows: 4000 rpm
